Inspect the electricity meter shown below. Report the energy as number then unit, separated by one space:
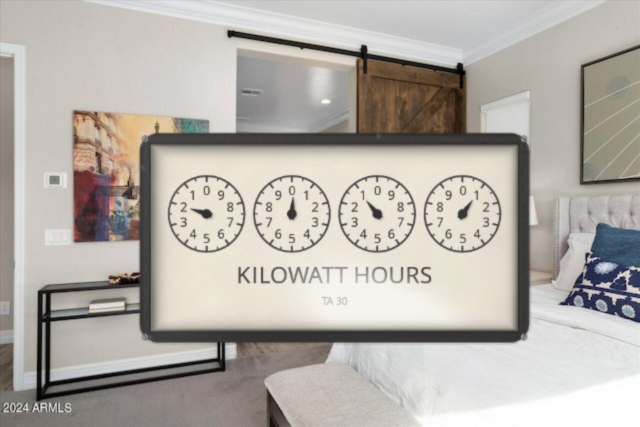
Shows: 2011 kWh
